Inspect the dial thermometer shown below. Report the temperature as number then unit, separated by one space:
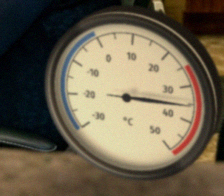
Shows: 35 °C
